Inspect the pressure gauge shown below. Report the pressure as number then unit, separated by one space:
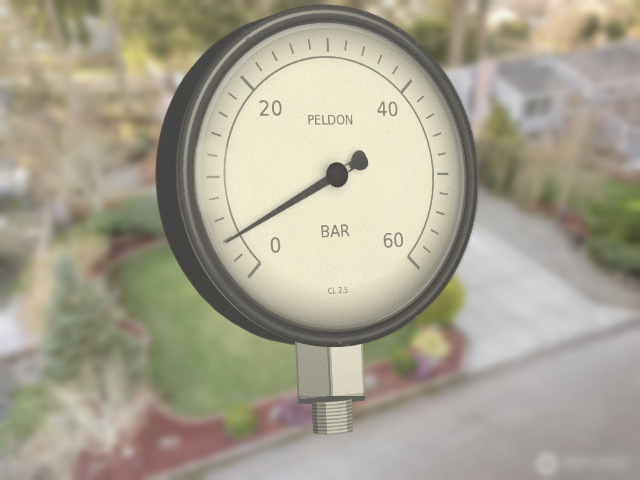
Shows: 4 bar
